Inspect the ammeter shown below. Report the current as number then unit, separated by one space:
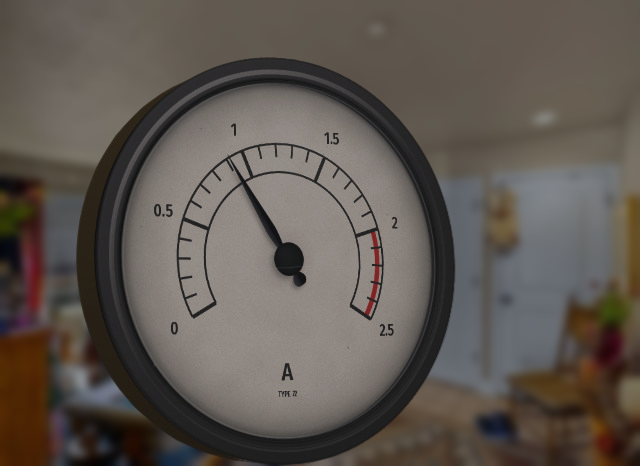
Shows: 0.9 A
